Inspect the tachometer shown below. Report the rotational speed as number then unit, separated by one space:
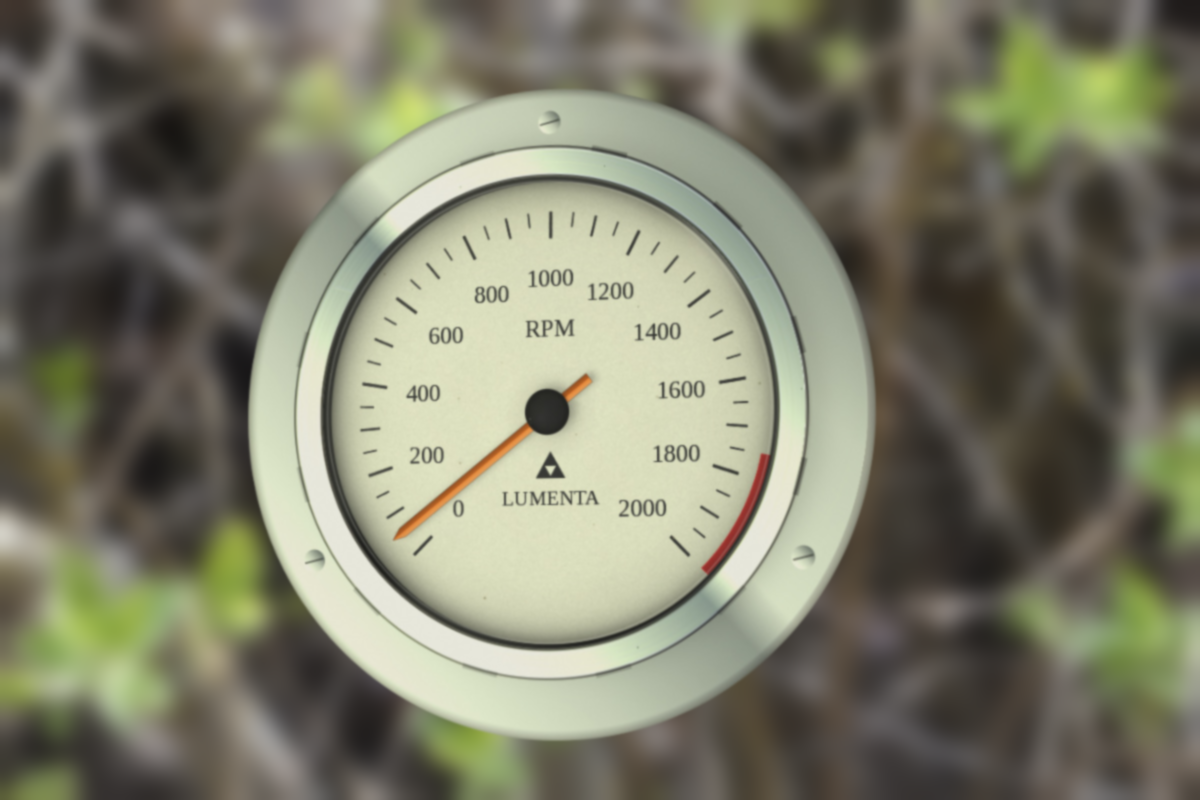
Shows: 50 rpm
